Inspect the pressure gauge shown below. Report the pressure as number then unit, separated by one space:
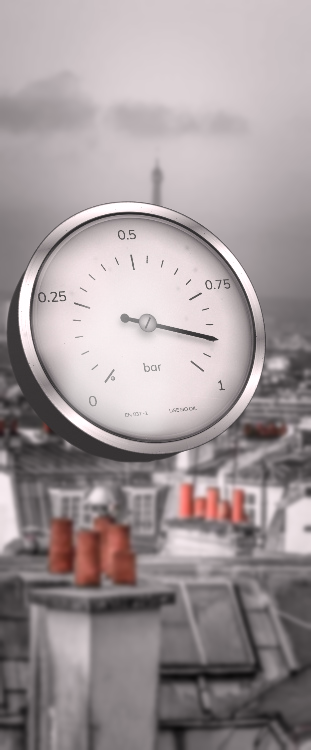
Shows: 0.9 bar
